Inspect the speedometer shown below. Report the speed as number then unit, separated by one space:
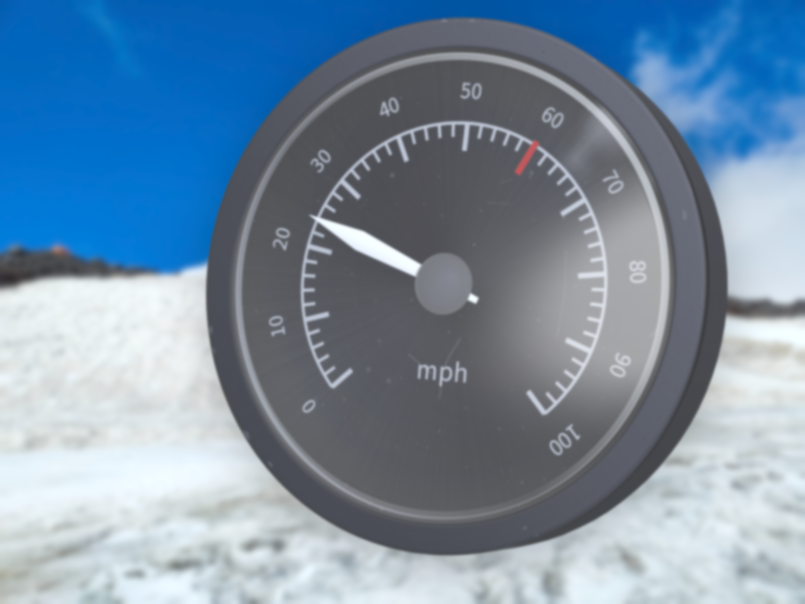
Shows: 24 mph
